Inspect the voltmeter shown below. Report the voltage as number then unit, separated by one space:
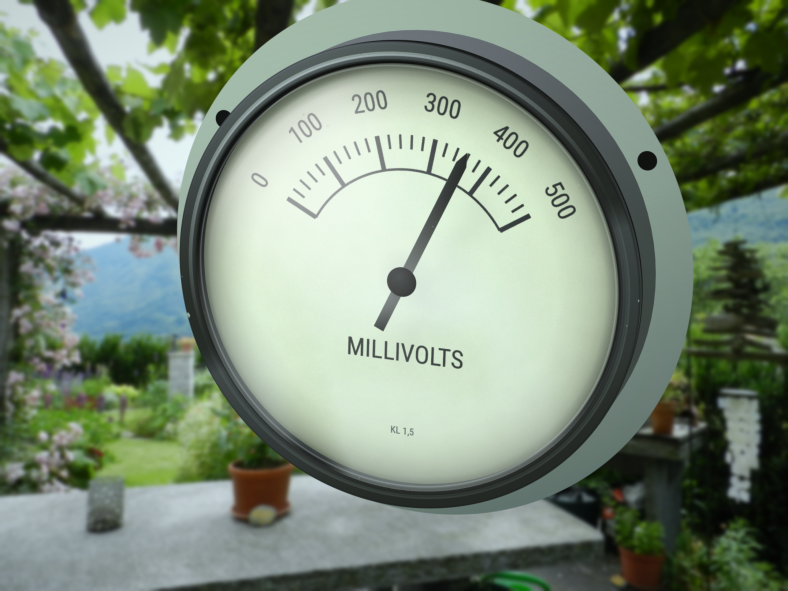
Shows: 360 mV
